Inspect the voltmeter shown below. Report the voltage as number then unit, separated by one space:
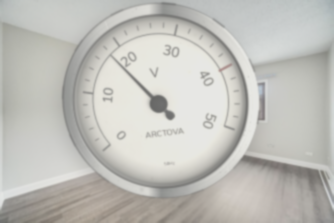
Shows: 18 V
